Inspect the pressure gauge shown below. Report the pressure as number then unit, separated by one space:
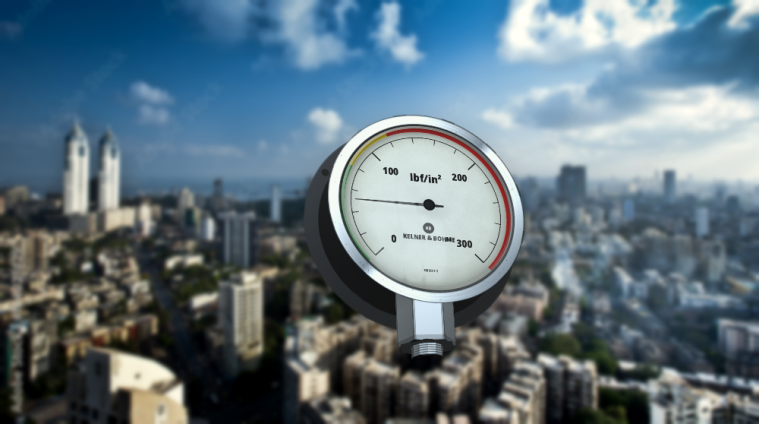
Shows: 50 psi
